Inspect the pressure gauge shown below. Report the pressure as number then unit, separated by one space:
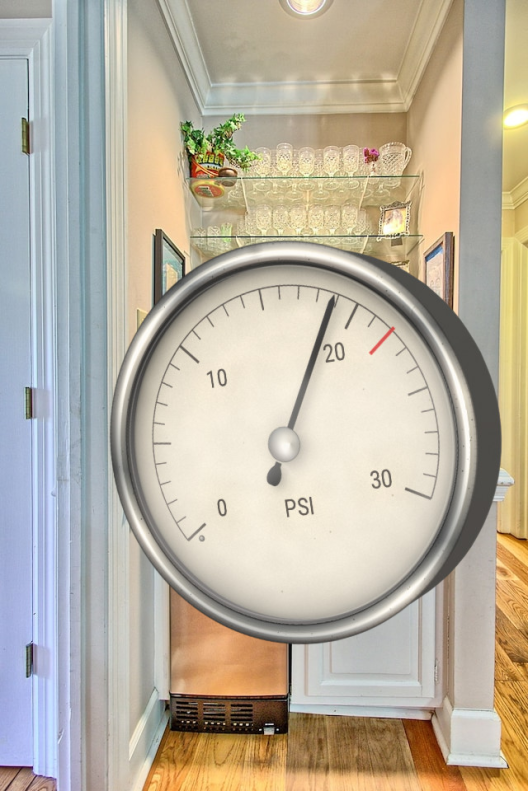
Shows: 19 psi
